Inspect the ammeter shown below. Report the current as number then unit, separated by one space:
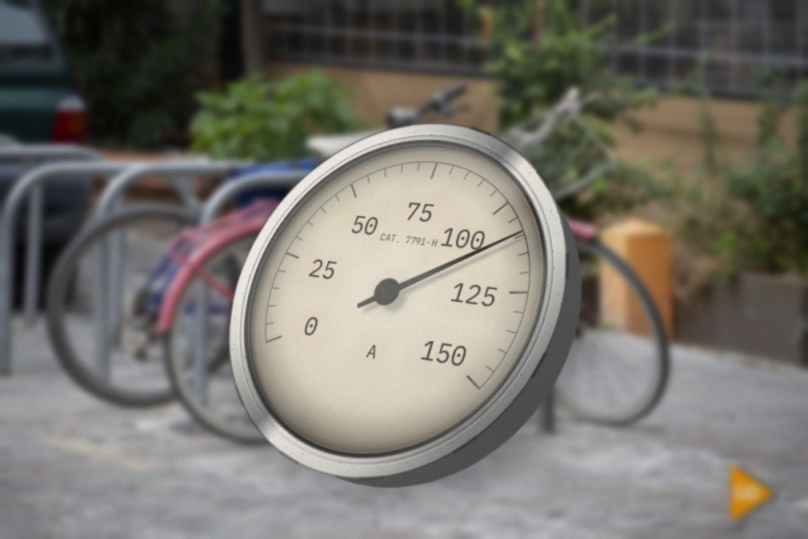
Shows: 110 A
